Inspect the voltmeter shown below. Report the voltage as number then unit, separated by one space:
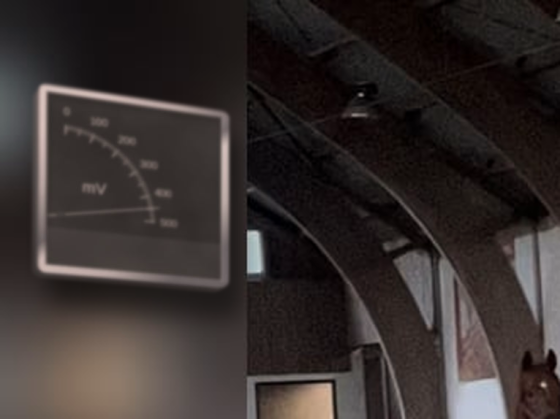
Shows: 450 mV
